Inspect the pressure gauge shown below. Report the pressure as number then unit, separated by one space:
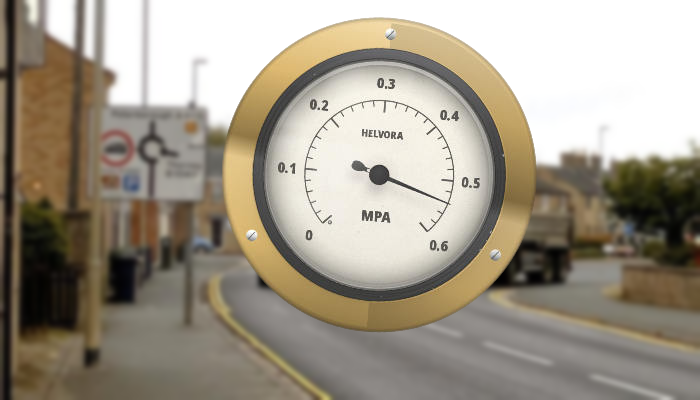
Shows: 0.54 MPa
